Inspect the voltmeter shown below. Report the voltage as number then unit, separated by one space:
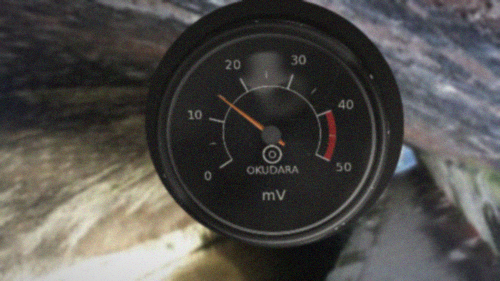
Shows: 15 mV
